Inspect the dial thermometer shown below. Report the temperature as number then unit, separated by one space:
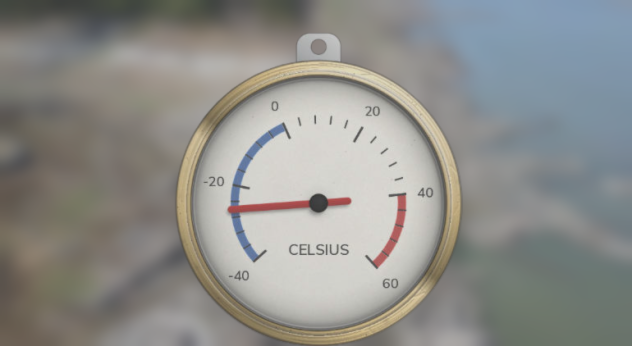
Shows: -26 °C
